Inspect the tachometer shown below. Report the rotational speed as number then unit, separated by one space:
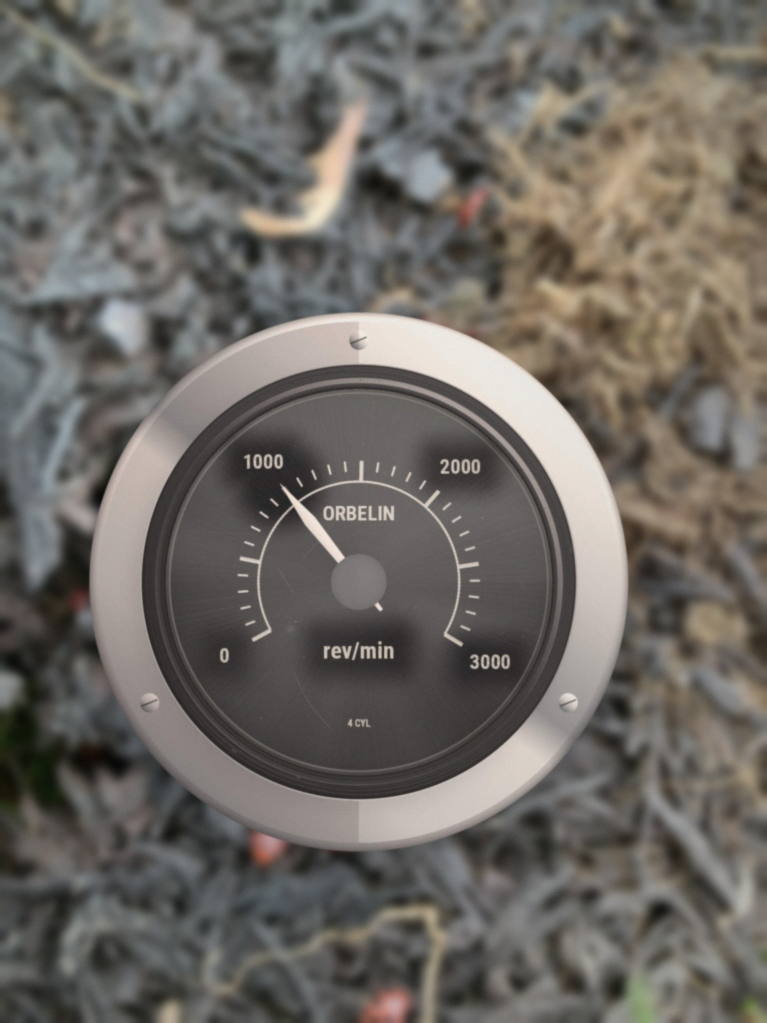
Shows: 1000 rpm
